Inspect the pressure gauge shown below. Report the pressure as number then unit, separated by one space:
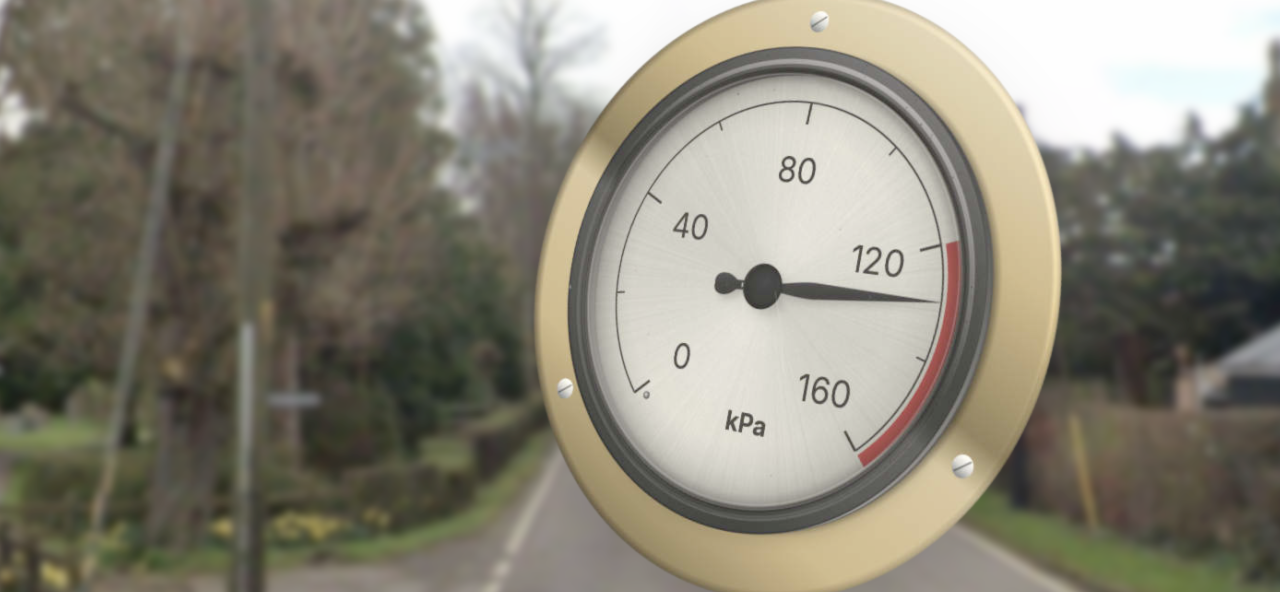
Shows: 130 kPa
